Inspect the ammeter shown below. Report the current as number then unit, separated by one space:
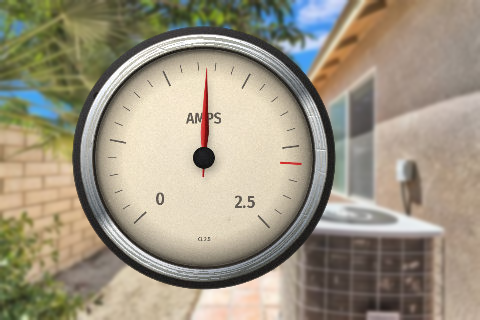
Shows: 1.25 A
